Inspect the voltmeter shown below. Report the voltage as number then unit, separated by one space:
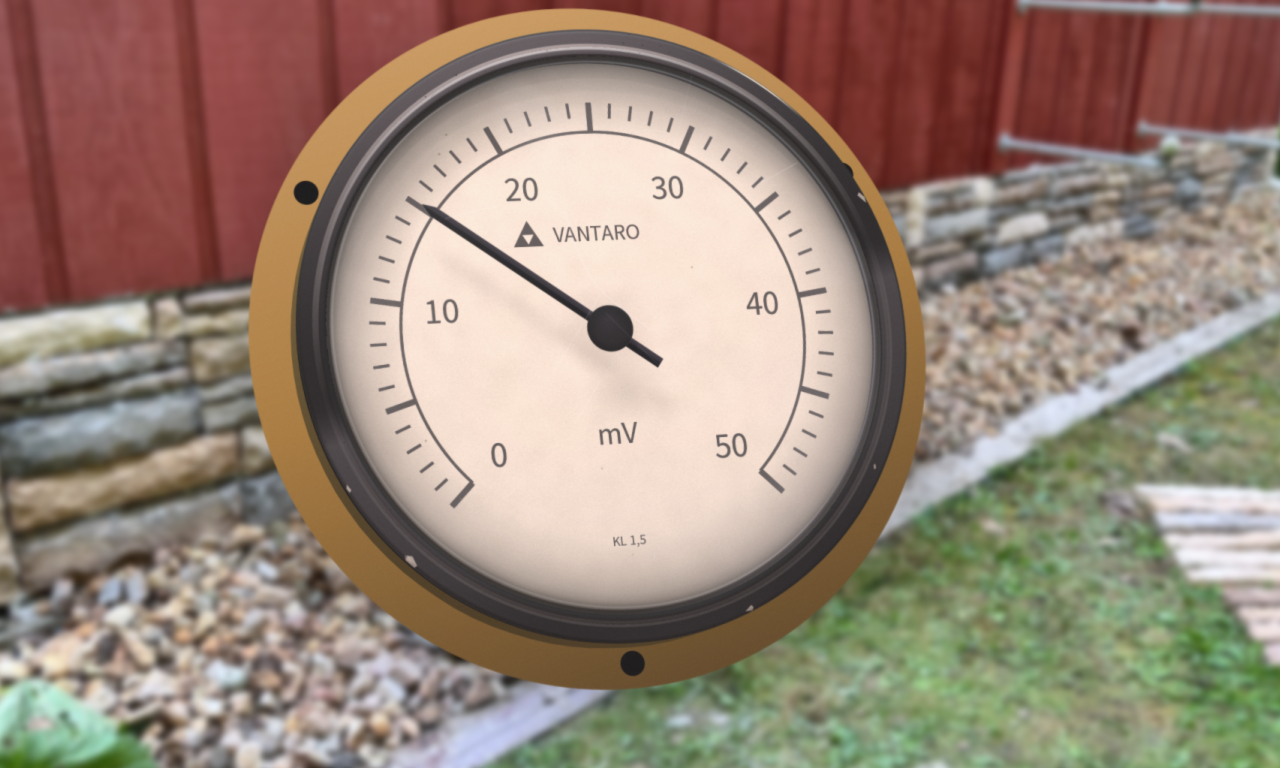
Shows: 15 mV
